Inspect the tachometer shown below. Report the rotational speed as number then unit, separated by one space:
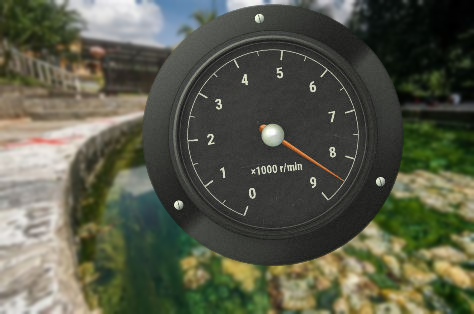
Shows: 8500 rpm
